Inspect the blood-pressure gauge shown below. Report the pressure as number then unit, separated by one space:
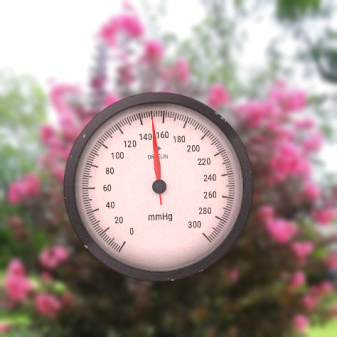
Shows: 150 mmHg
